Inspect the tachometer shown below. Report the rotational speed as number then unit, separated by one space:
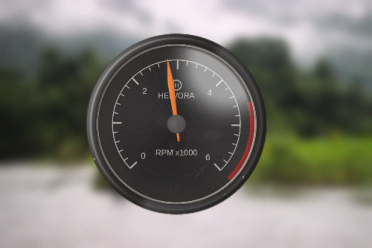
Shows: 2800 rpm
